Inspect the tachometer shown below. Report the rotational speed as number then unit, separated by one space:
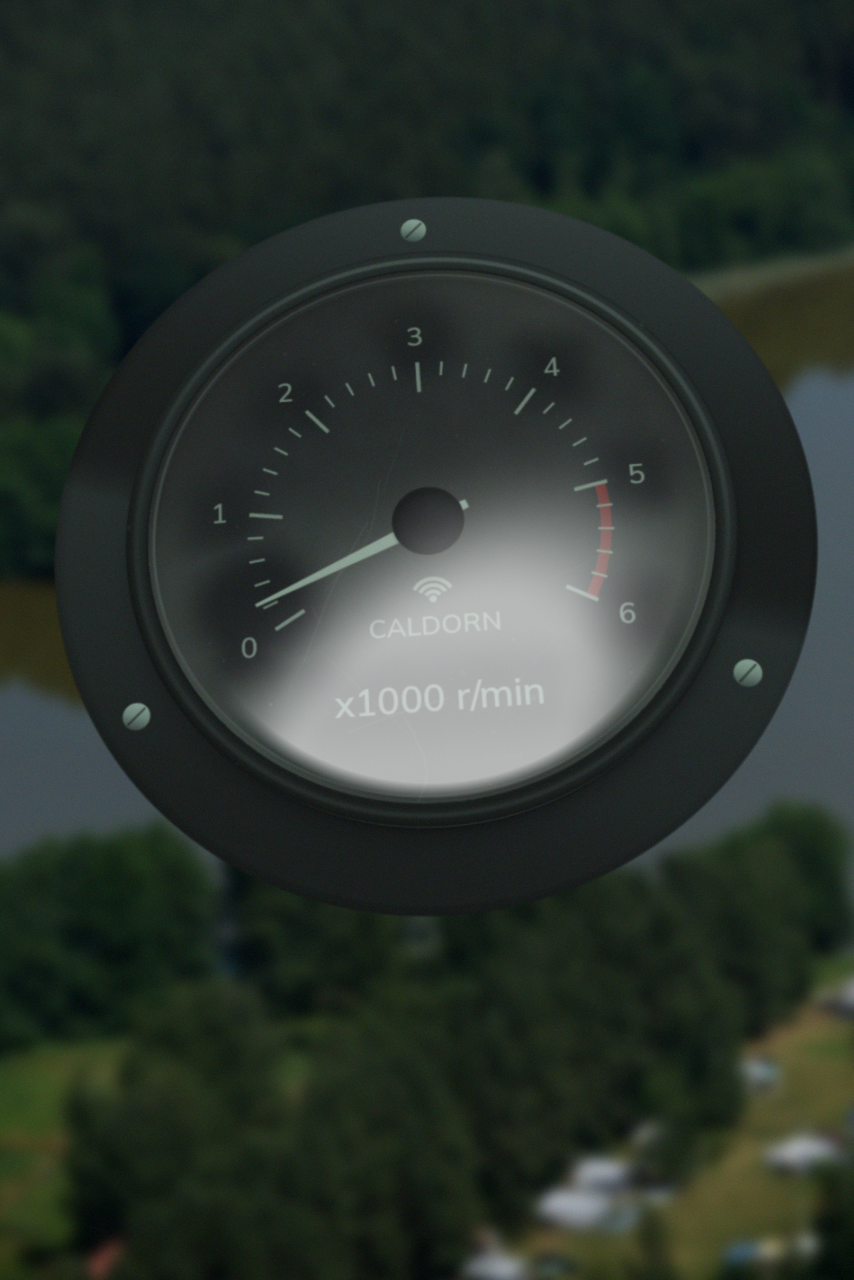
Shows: 200 rpm
